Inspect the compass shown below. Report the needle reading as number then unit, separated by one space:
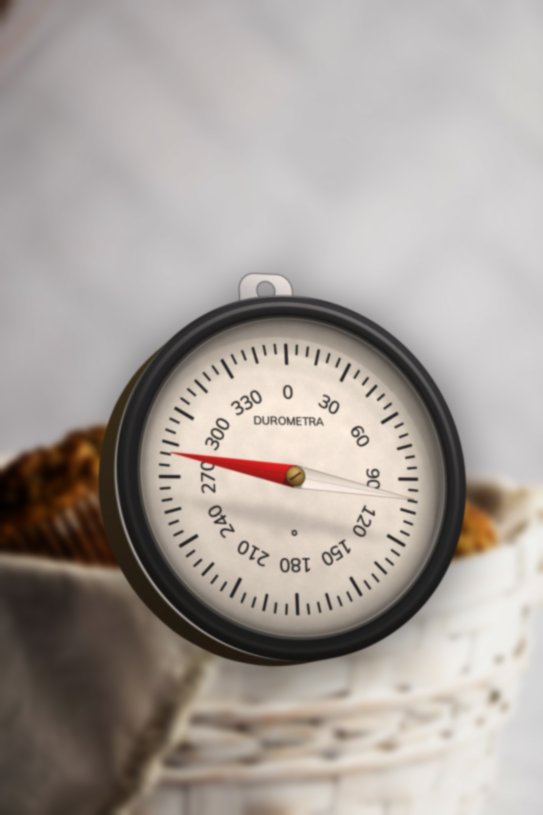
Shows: 280 °
